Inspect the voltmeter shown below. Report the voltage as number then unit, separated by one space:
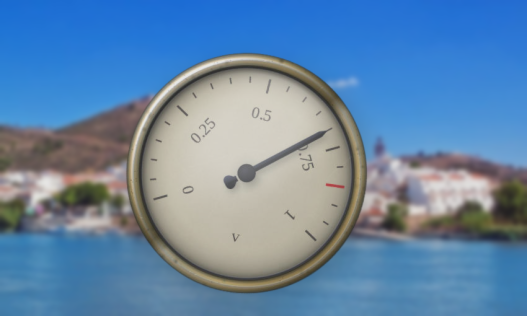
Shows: 0.7 V
